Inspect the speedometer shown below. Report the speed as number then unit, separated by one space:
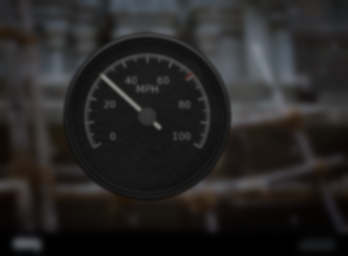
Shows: 30 mph
